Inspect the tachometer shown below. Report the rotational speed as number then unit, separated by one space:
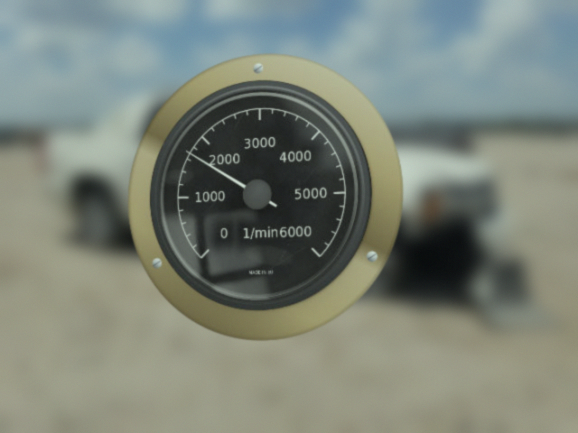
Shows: 1700 rpm
